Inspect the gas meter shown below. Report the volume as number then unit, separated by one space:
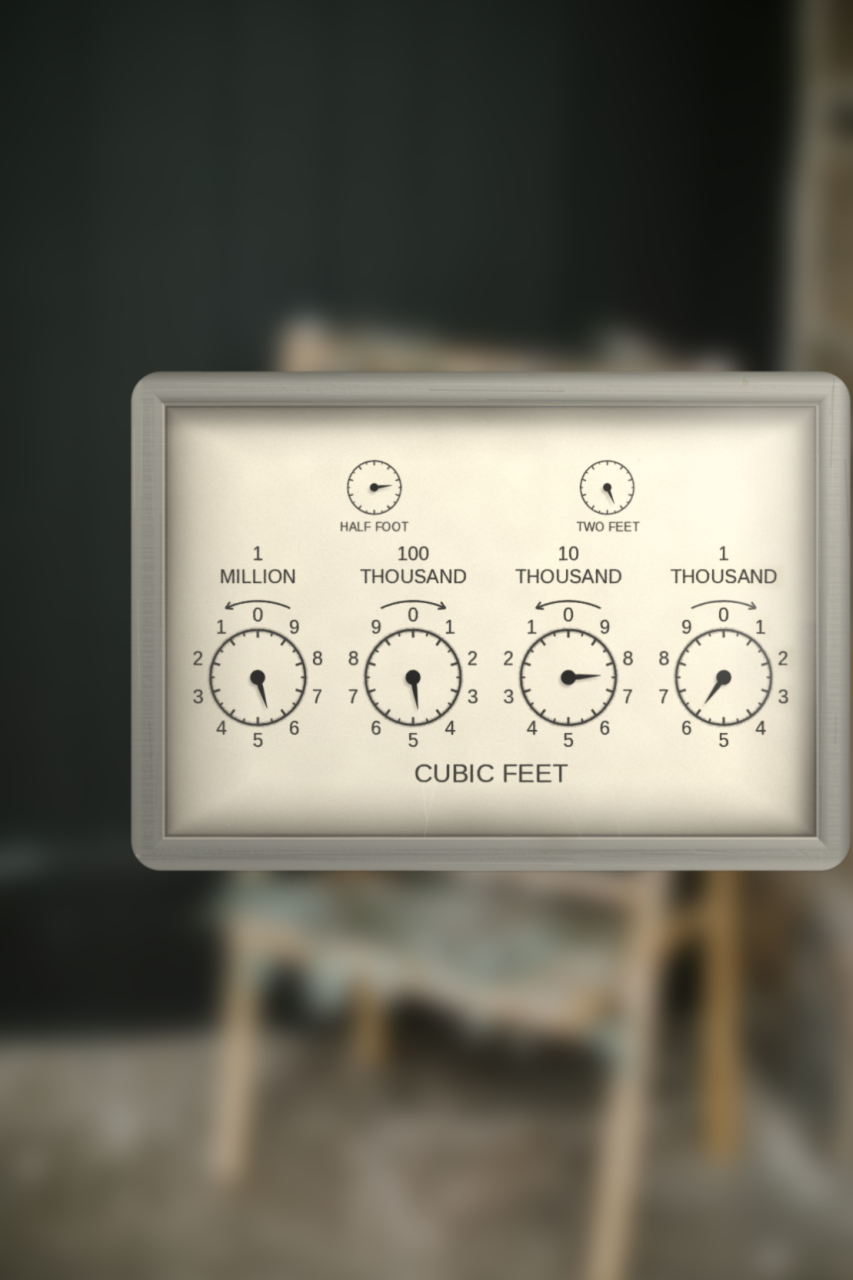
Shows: 547600 ft³
